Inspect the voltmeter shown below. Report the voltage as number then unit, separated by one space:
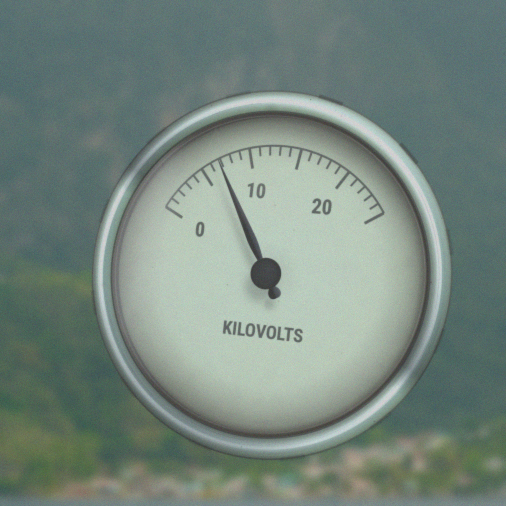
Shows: 7 kV
